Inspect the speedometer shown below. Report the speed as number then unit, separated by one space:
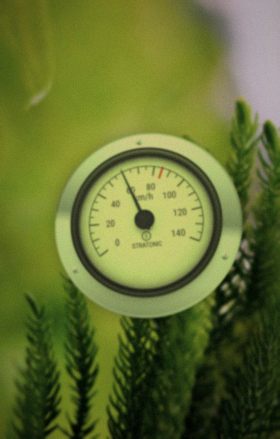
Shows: 60 km/h
